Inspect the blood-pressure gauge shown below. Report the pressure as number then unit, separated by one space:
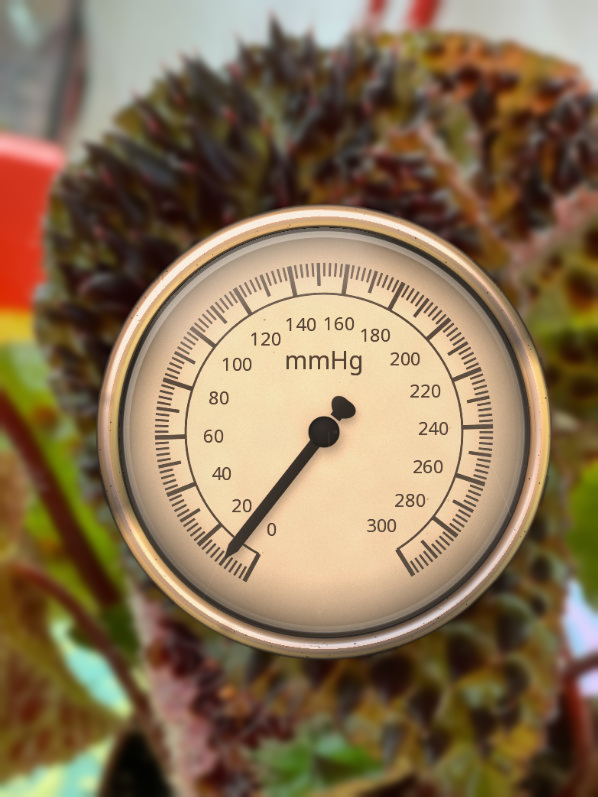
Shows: 10 mmHg
